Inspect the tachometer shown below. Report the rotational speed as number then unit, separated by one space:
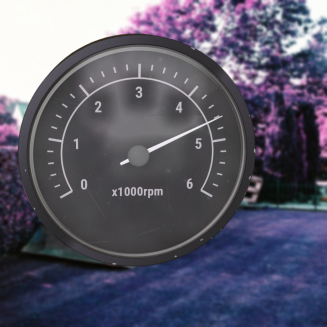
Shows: 4600 rpm
